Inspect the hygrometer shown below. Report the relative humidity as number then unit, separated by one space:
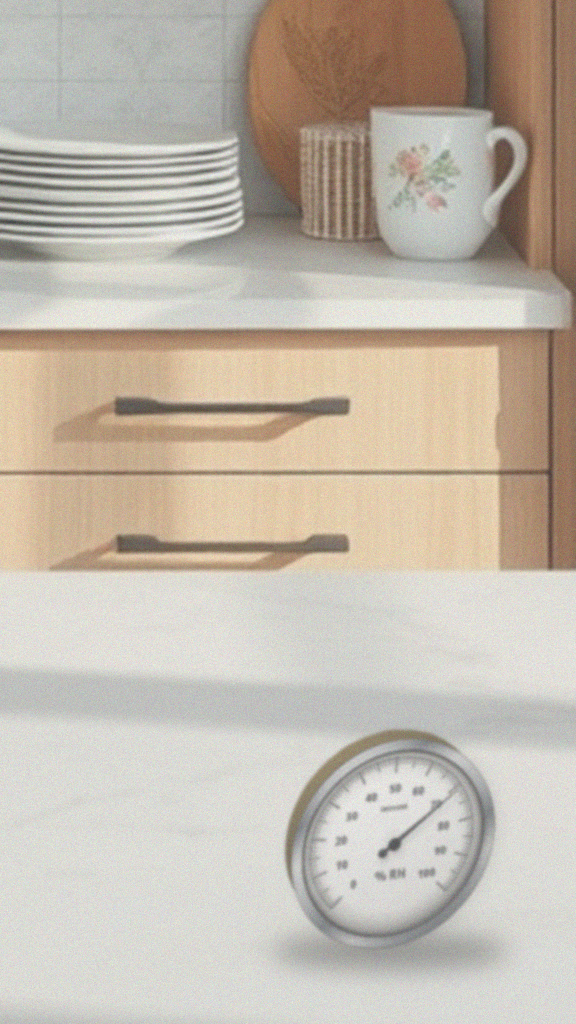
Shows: 70 %
